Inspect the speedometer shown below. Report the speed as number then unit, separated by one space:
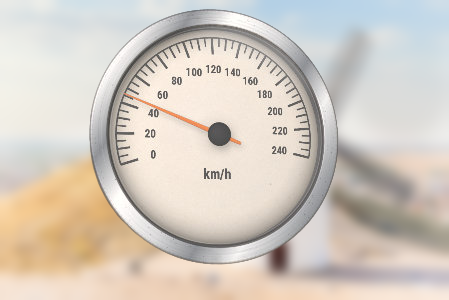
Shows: 45 km/h
